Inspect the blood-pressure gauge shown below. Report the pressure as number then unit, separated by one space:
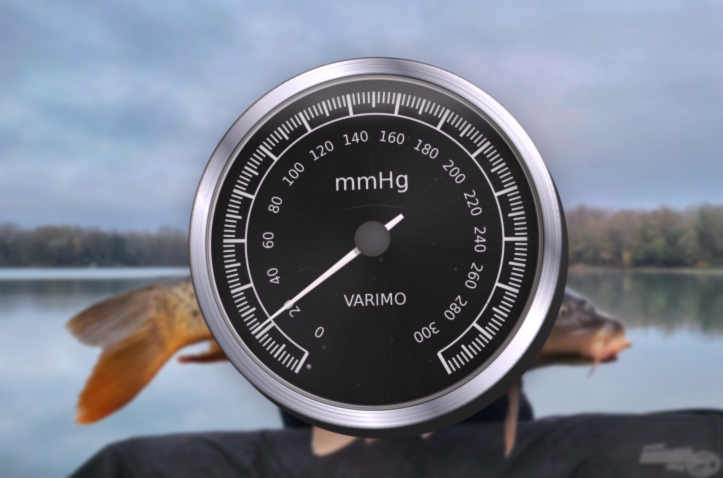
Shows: 22 mmHg
